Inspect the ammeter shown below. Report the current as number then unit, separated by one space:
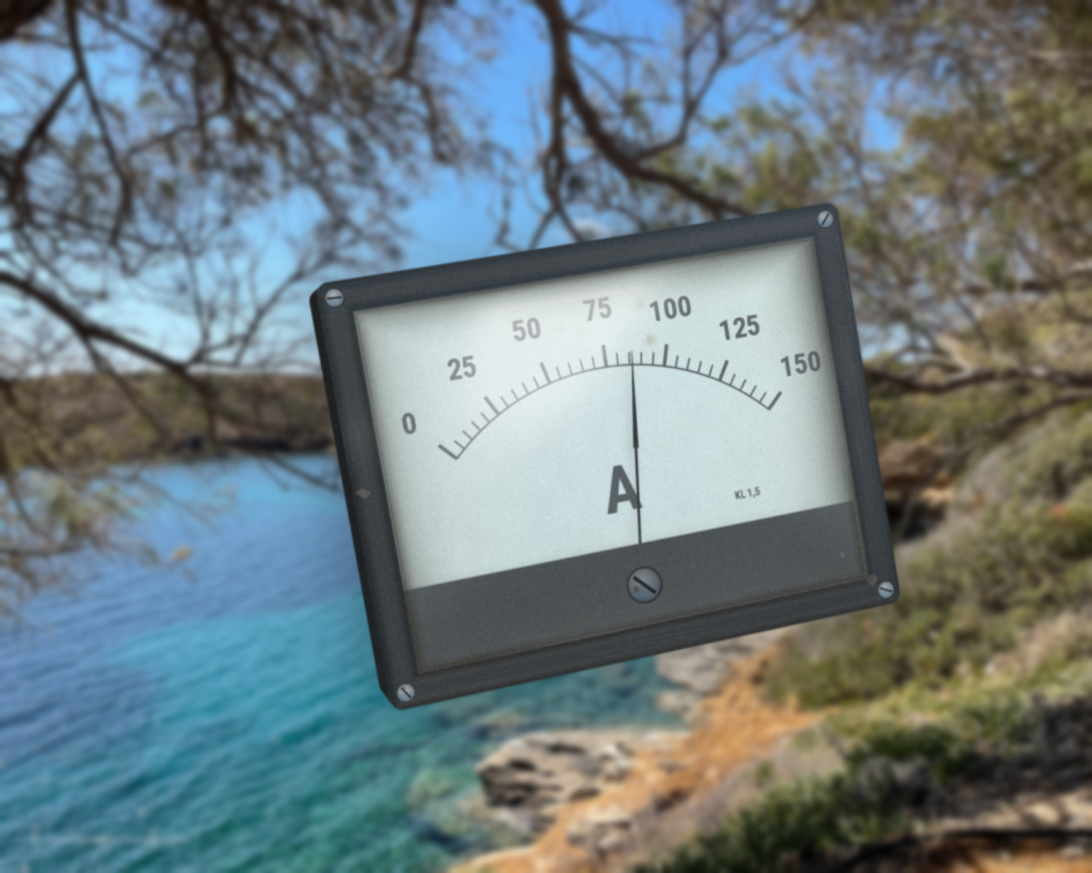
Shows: 85 A
